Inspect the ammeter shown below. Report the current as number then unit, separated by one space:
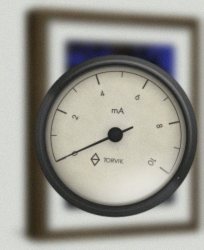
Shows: 0 mA
